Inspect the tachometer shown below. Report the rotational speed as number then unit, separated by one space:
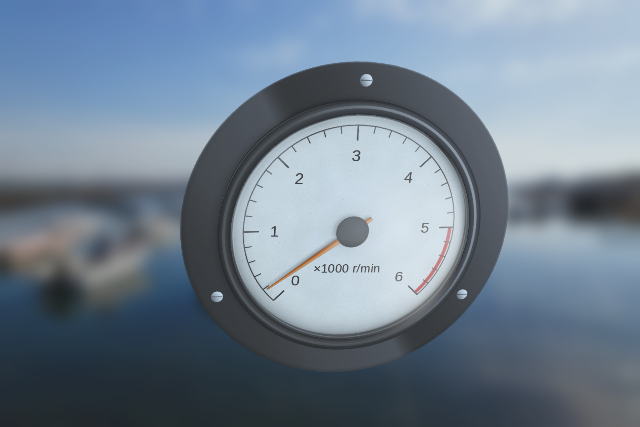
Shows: 200 rpm
